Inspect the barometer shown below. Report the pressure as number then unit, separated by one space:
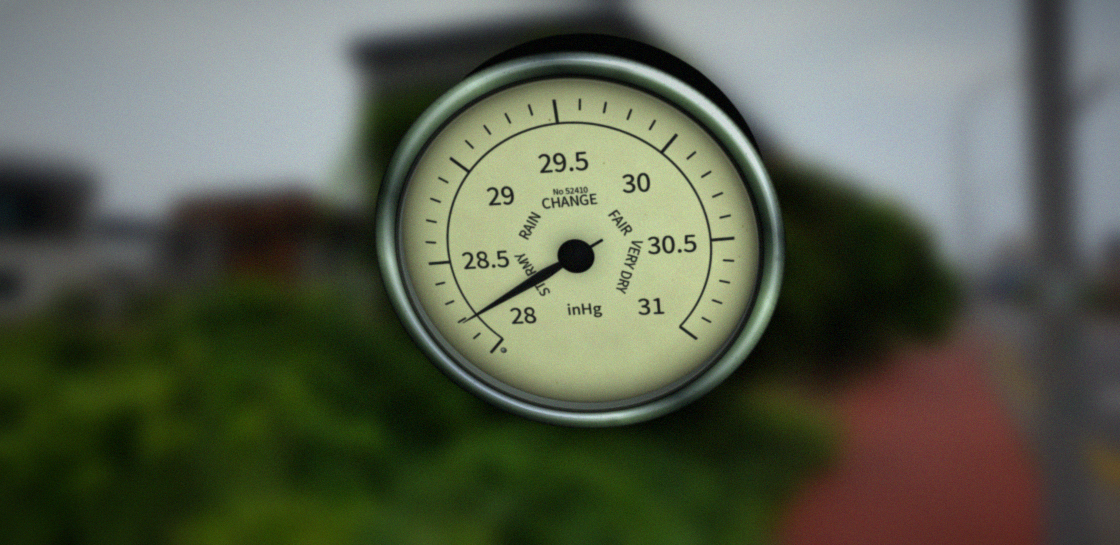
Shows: 28.2 inHg
